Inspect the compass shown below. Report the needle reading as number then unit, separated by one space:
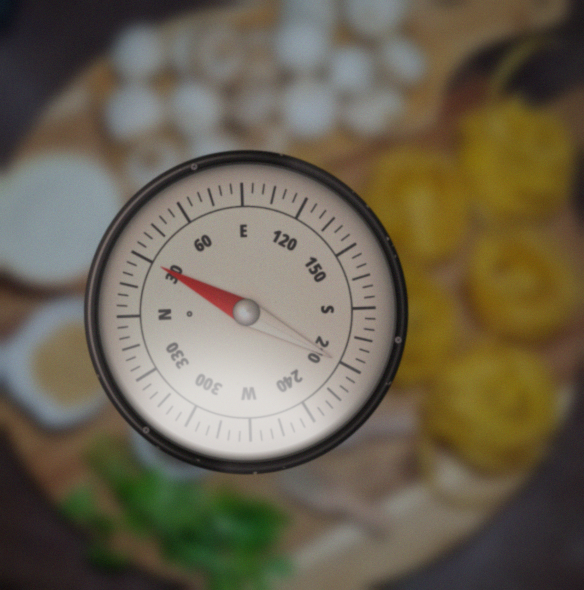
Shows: 30 °
